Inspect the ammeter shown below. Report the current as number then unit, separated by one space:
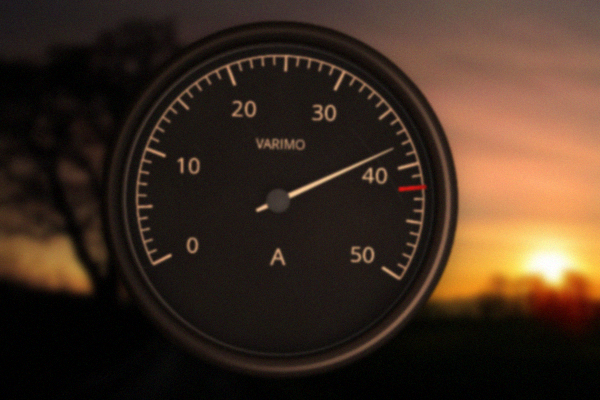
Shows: 38 A
